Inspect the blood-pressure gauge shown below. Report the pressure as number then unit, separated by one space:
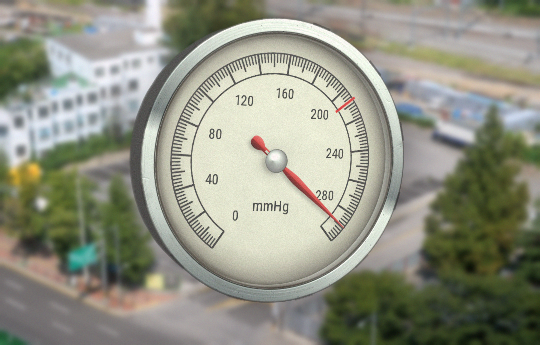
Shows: 290 mmHg
